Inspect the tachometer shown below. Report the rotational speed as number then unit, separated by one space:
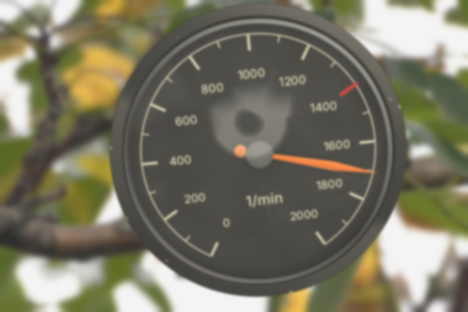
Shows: 1700 rpm
